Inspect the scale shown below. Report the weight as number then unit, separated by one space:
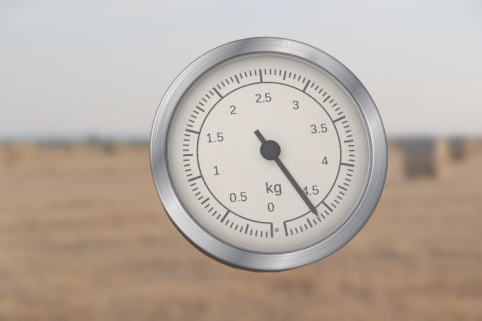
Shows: 4.65 kg
